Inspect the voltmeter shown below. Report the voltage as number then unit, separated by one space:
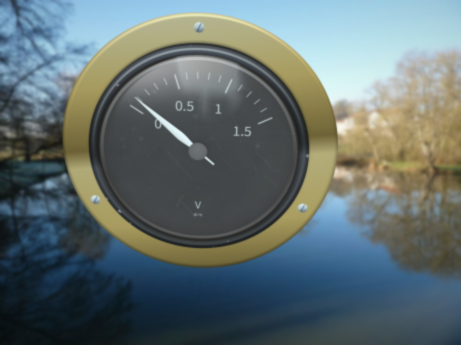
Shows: 0.1 V
